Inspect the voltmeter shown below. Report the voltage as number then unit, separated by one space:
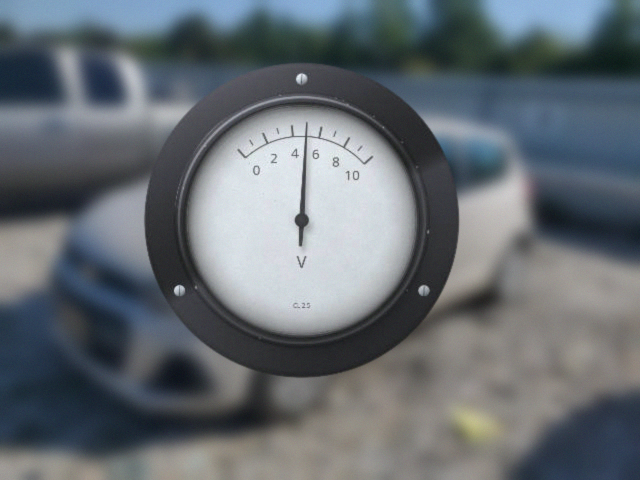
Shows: 5 V
